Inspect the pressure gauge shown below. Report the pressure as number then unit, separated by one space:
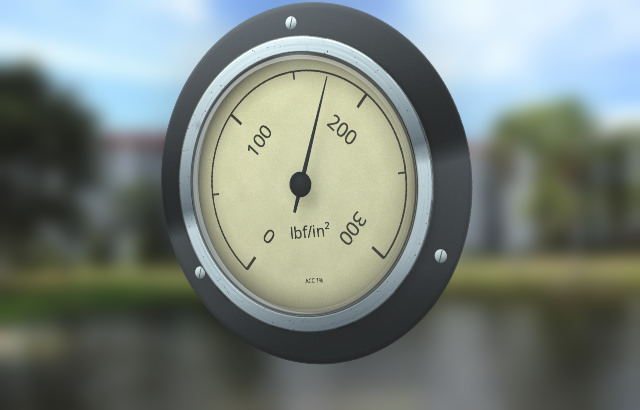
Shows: 175 psi
